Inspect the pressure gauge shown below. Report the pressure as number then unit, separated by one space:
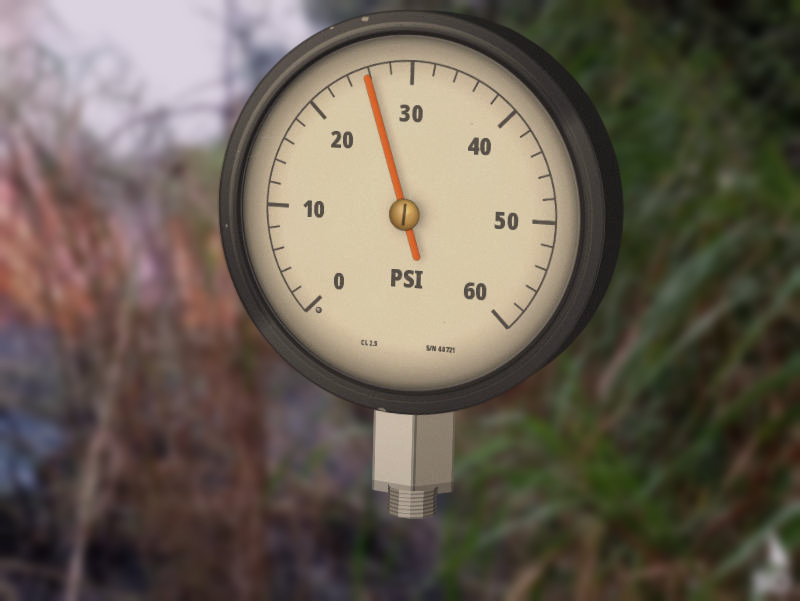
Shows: 26 psi
